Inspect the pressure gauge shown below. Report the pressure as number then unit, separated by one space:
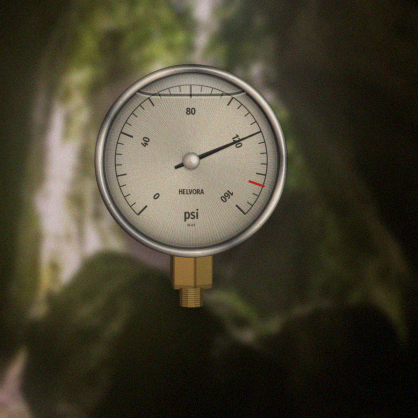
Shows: 120 psi
